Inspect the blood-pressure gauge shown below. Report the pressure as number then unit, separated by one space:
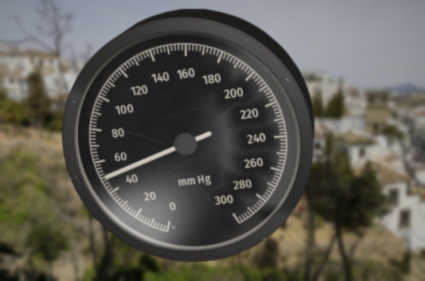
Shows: 50 mmHg
